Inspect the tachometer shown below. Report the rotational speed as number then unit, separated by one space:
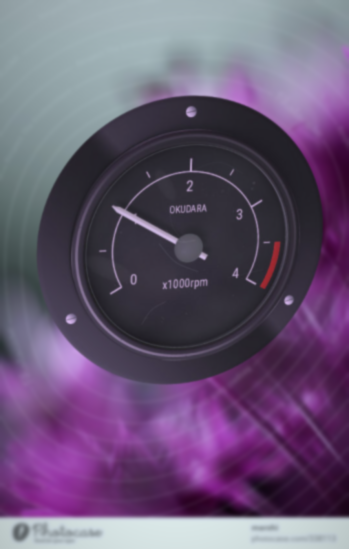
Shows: 1000 rpm
